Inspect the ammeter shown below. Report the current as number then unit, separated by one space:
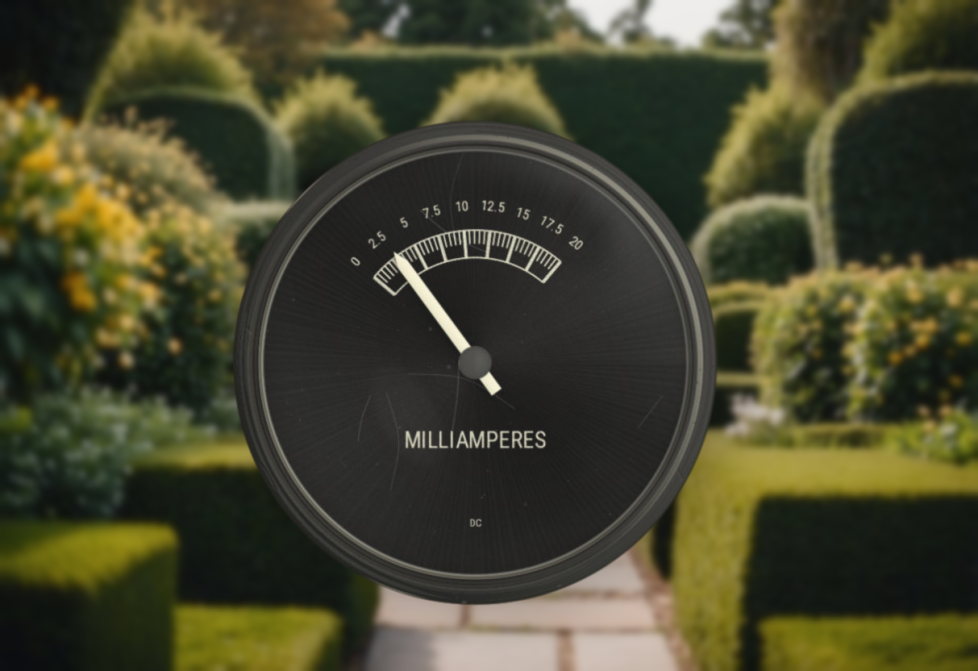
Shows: 3 mA
